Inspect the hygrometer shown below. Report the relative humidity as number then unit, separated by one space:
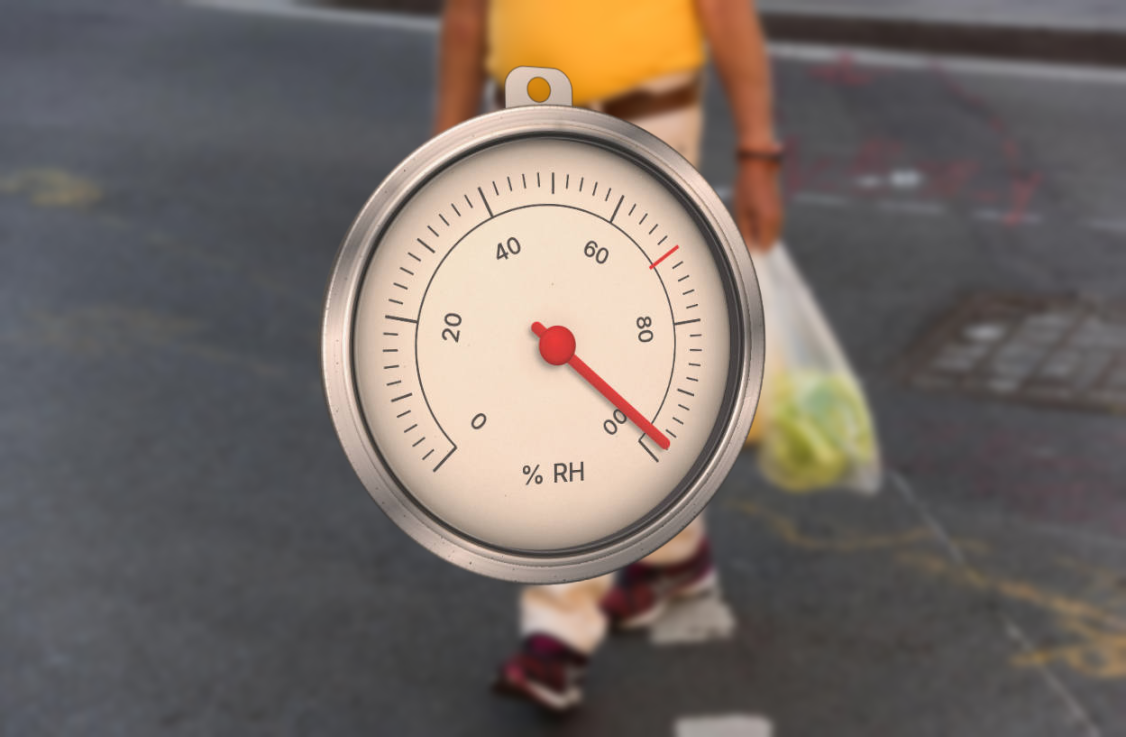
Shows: 98 %
